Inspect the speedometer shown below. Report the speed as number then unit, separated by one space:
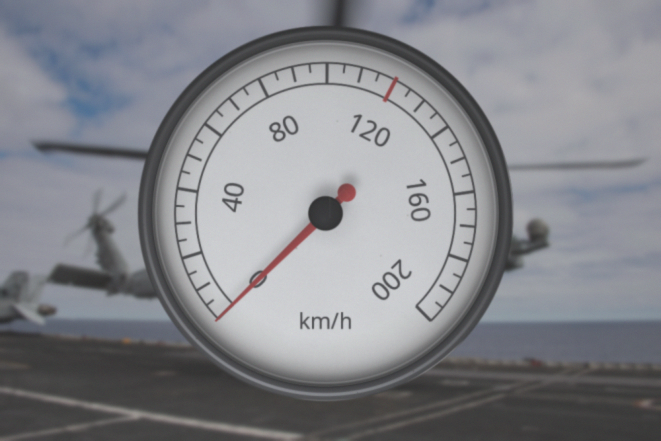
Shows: 0 km/h
